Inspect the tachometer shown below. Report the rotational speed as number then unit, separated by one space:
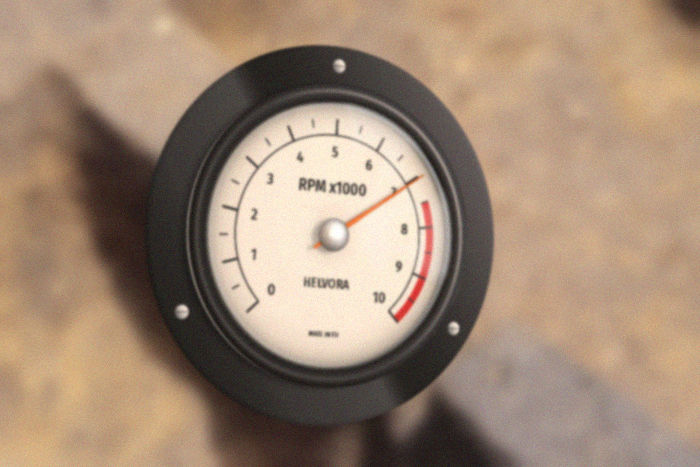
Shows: 7000 rpm
